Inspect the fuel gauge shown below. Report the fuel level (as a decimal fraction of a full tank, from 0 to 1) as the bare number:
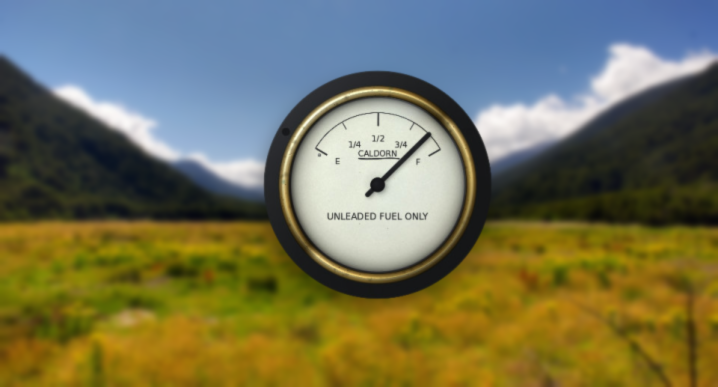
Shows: 0.875
